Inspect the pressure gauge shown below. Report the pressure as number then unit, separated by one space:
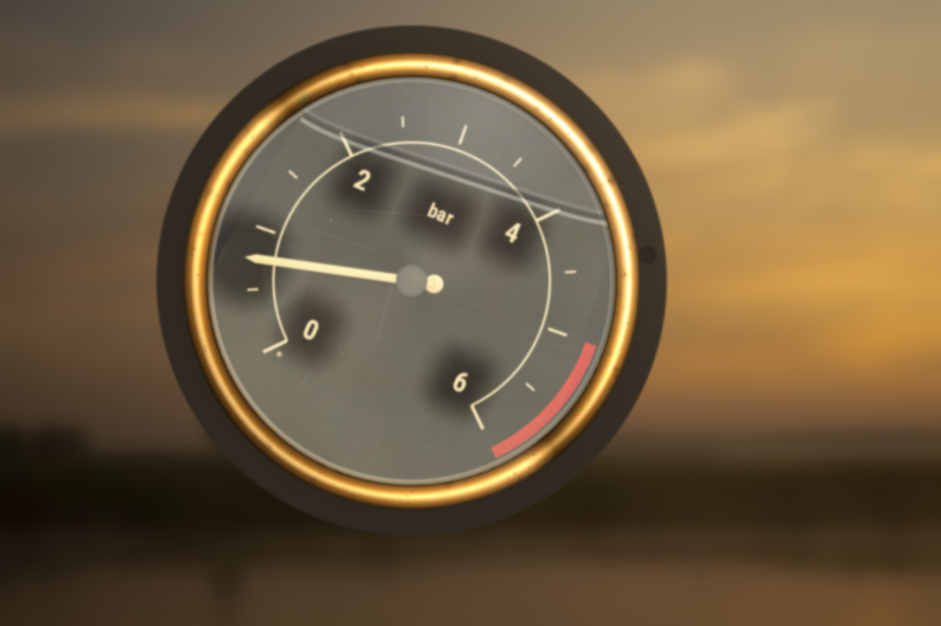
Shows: 0.75 bar
